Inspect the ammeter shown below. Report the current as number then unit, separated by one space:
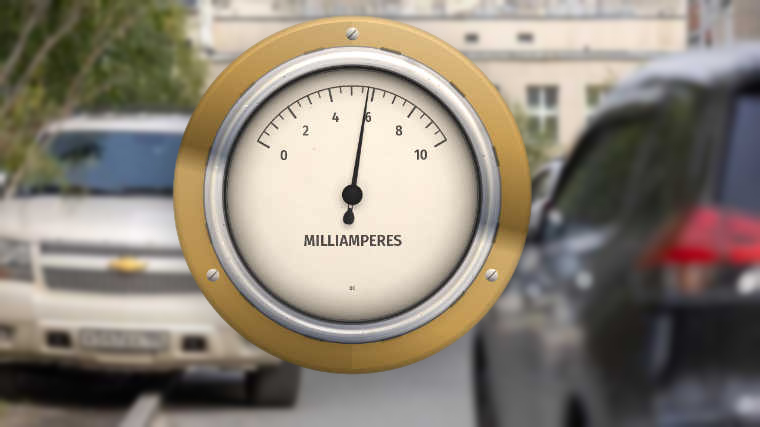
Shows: 5.75 mA
